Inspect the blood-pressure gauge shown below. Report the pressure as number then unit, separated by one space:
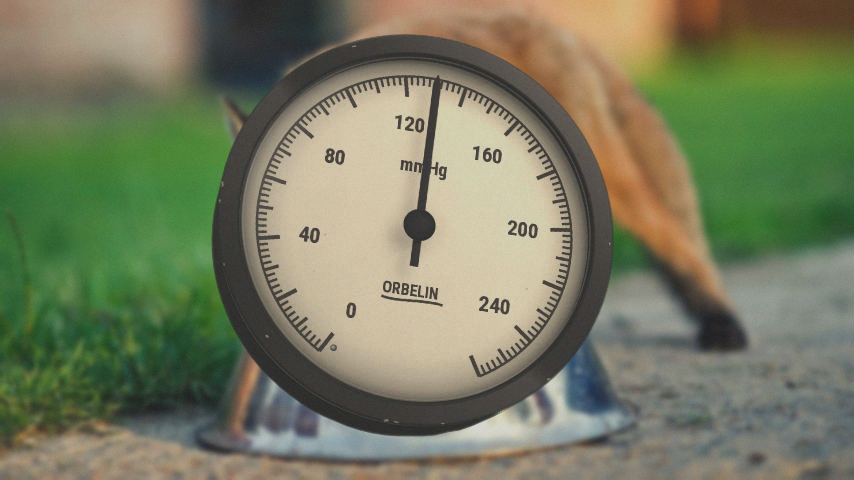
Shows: 130 mmHg
